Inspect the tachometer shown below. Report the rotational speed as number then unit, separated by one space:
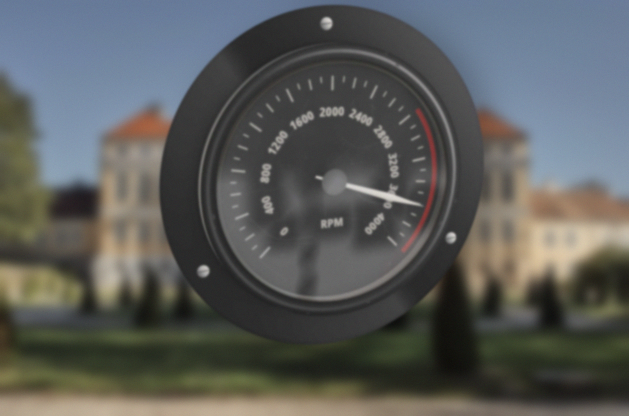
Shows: 3600 rpm
